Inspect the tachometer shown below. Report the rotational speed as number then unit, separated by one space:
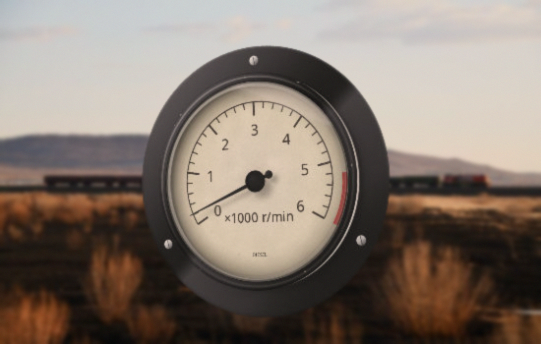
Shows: 200 rpm
